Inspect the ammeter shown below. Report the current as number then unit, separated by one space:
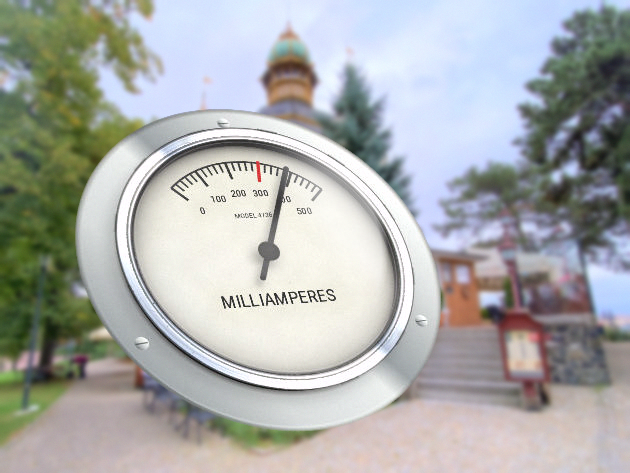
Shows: 380 mA
